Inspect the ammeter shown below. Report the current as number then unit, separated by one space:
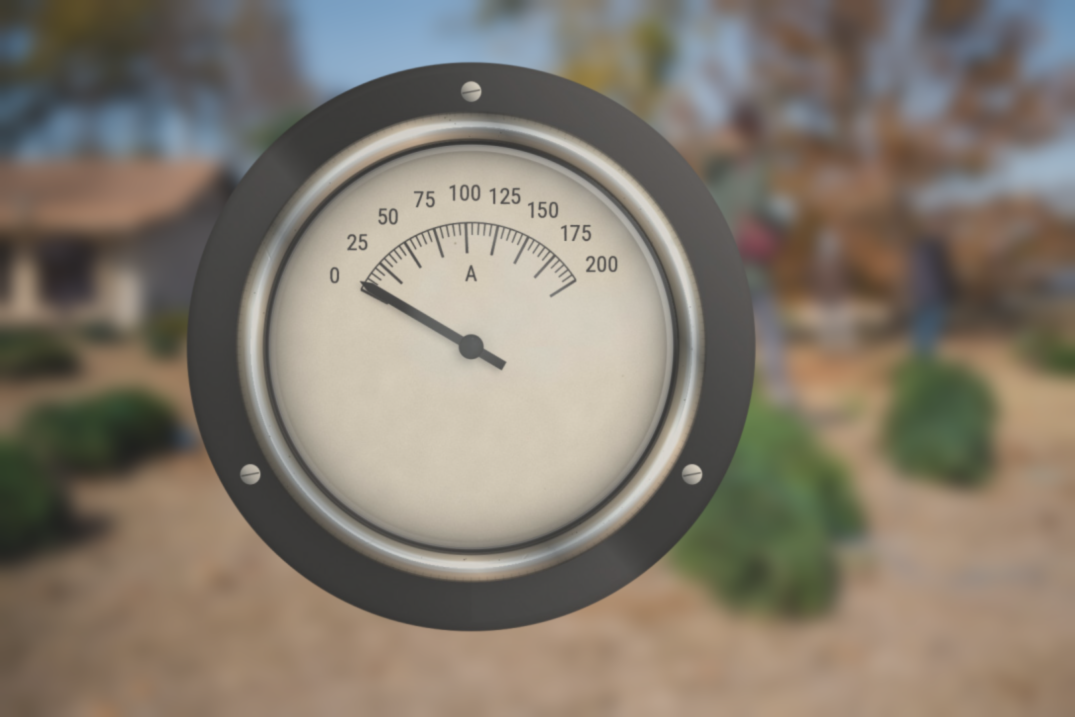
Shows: 5 A
